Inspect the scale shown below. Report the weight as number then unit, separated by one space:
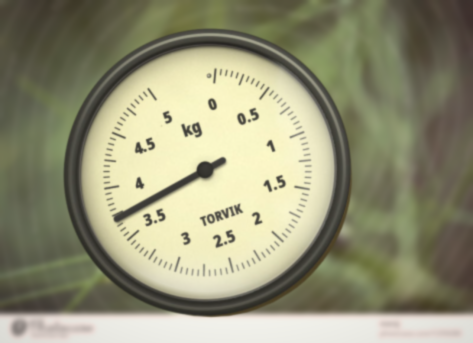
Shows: 3.7 kg
